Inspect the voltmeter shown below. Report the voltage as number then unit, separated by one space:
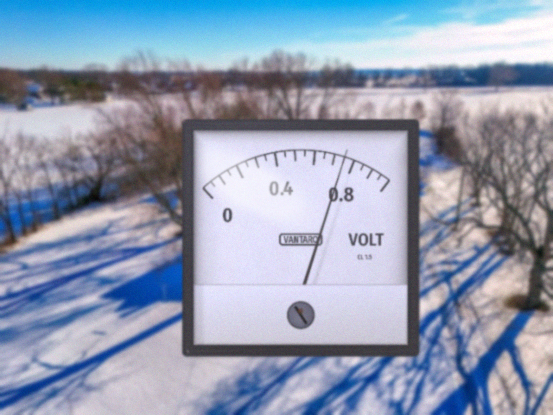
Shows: 0.75 V
